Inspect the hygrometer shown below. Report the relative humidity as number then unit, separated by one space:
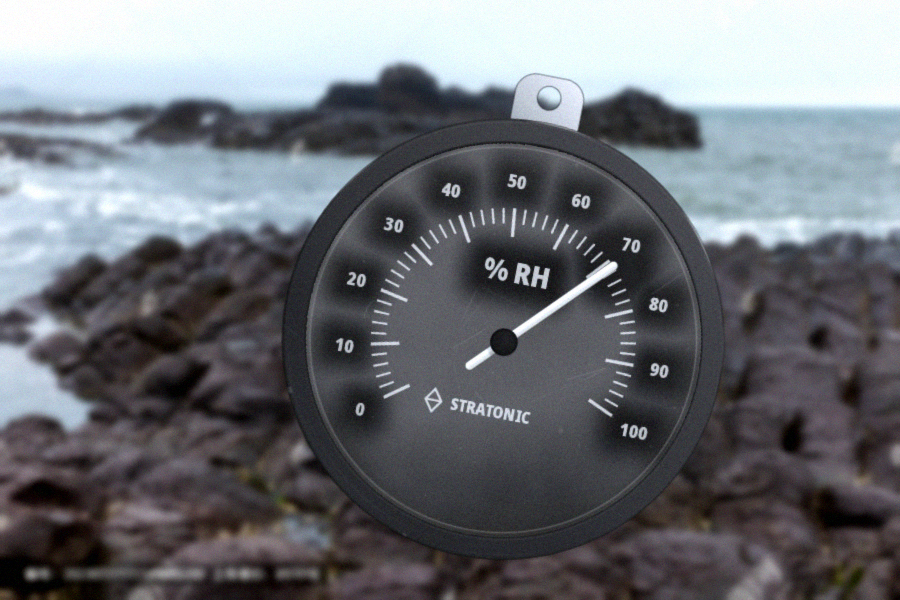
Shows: 71 %
